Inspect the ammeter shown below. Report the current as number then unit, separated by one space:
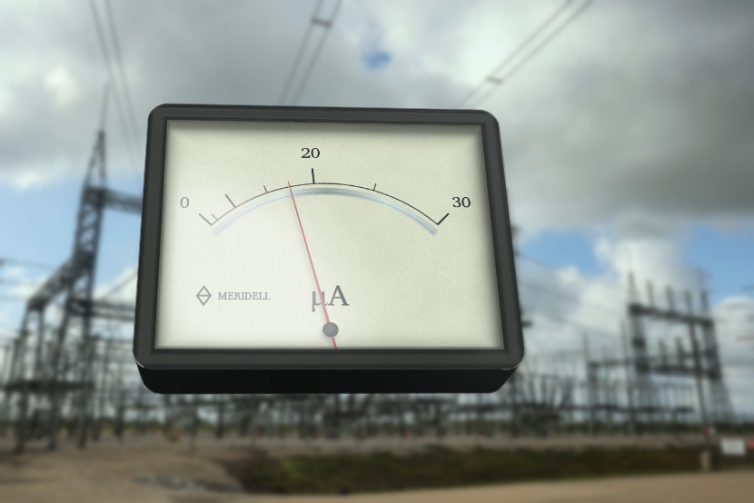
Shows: 17.5 µA
